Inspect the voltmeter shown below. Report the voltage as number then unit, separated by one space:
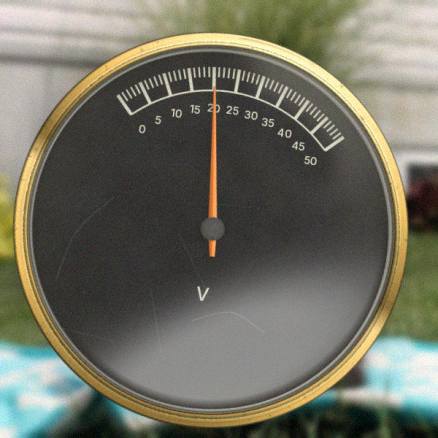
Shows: 20 V
